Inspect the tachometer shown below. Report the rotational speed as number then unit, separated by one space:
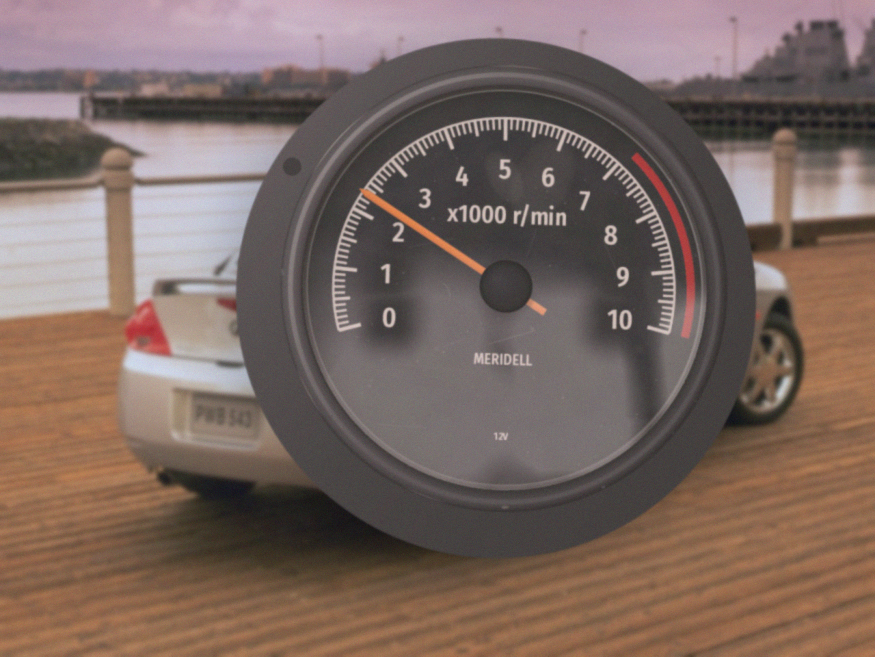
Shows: 2300 rpm
